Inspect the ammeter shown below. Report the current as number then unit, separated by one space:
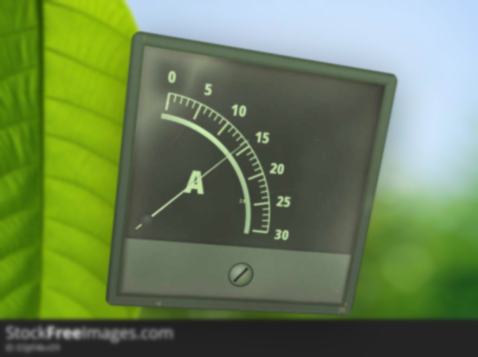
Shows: 14 A
